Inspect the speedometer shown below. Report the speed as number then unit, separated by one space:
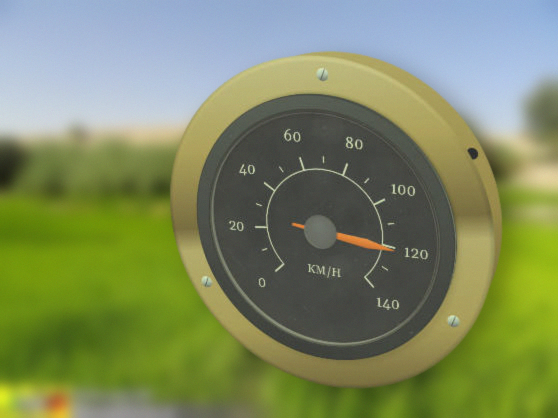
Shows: 120 km/h
